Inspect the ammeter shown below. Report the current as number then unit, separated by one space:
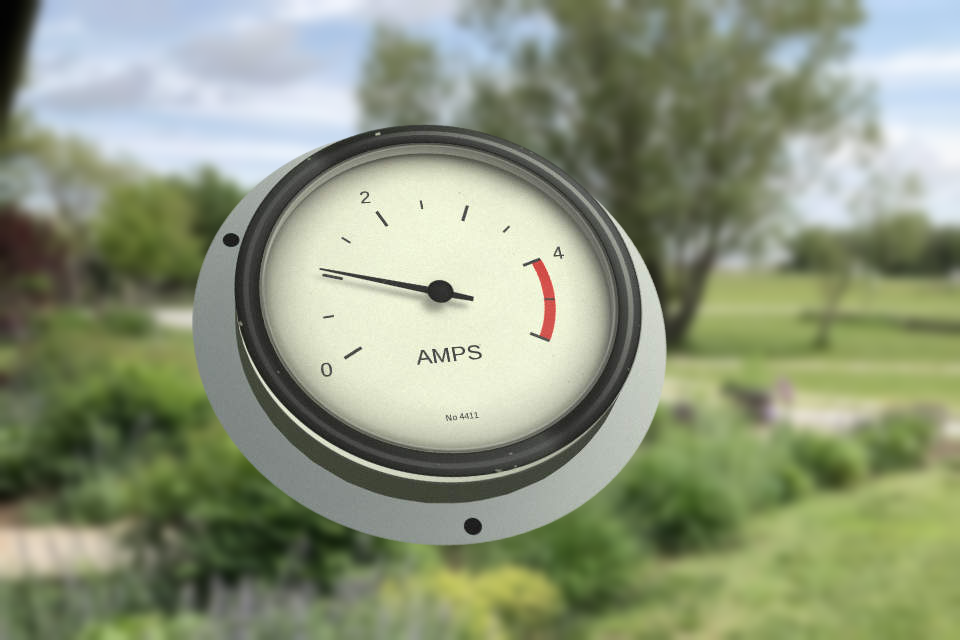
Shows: 1 A
